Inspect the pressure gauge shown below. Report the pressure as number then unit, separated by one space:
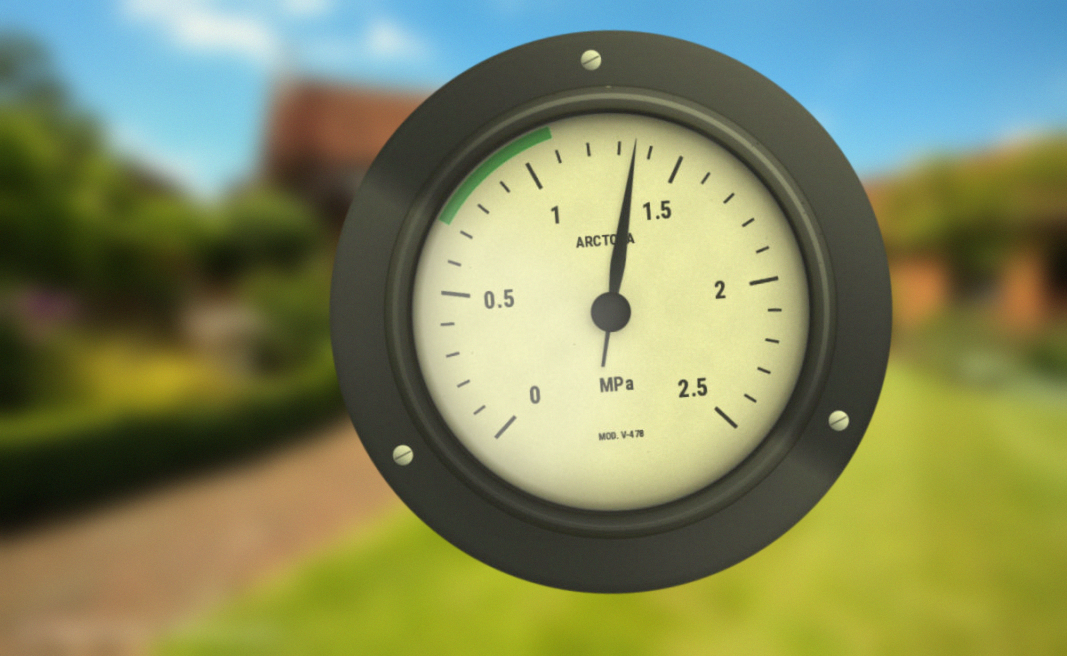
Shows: 1.35 MPa
